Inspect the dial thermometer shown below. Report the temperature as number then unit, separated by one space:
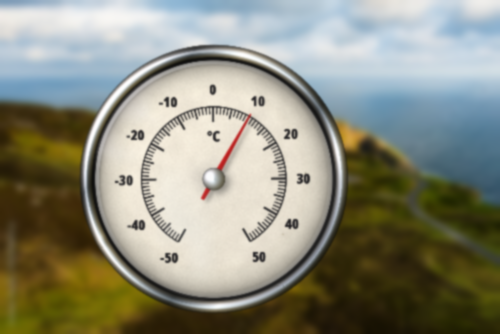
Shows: 10 °C
